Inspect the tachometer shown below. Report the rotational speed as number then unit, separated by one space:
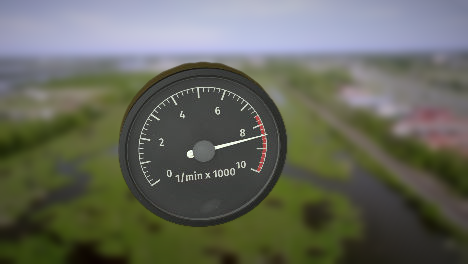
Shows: 8400 rpm
